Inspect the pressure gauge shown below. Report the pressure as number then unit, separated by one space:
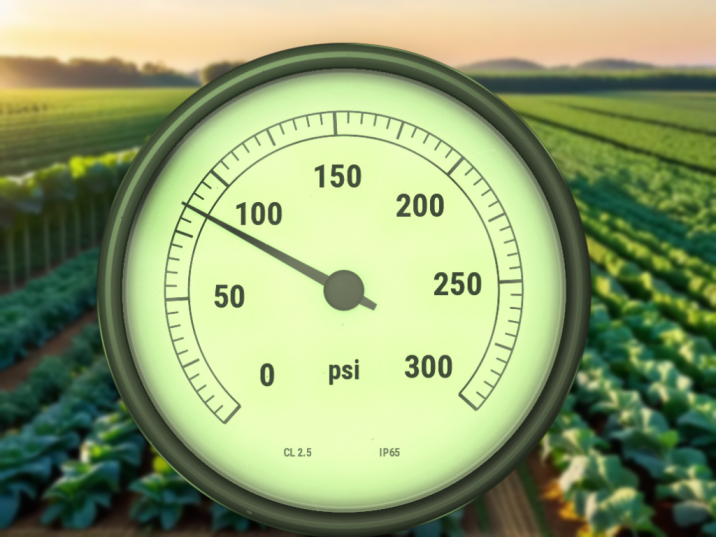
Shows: 85 psi
